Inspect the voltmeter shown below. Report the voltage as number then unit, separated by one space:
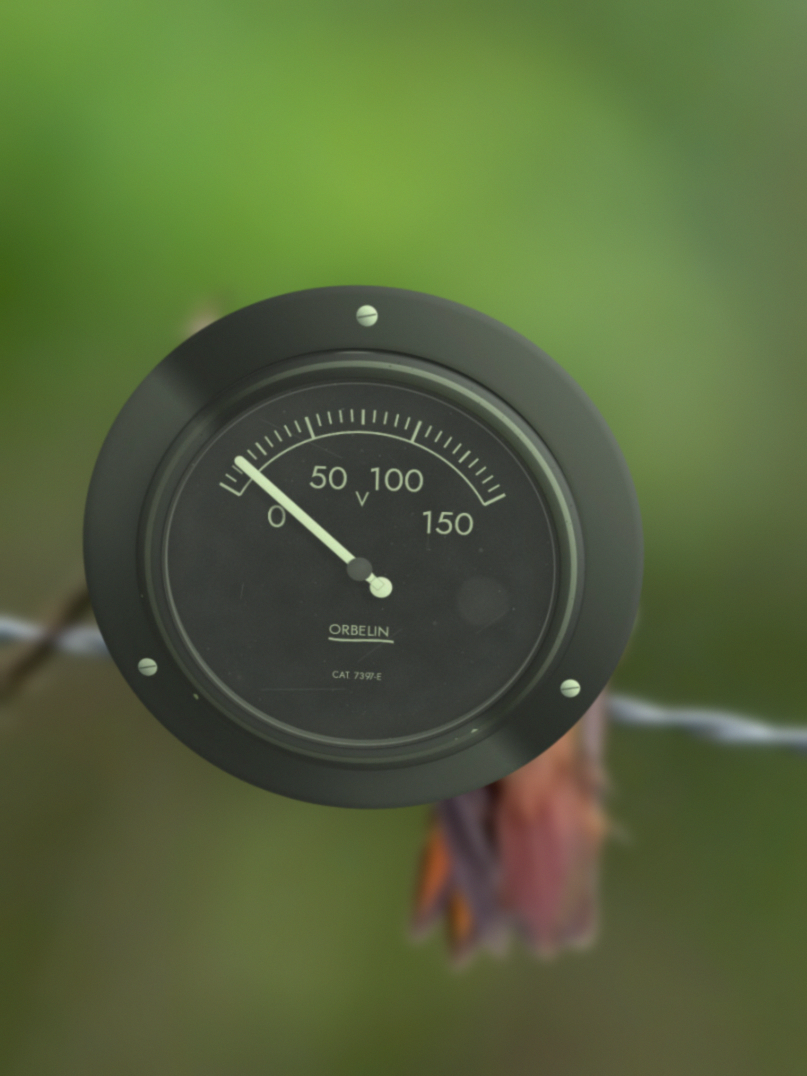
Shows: 15 V
